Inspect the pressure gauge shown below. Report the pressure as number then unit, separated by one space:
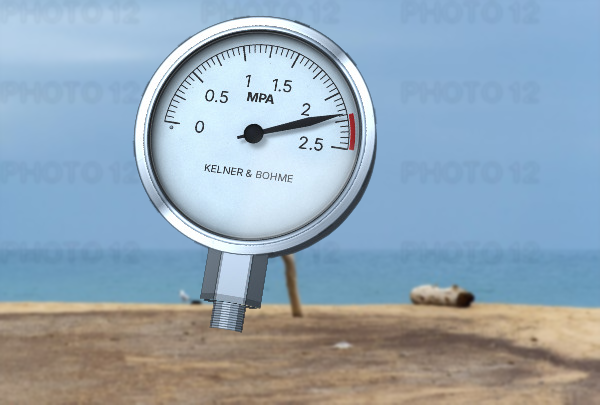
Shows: 2.2 MPa
